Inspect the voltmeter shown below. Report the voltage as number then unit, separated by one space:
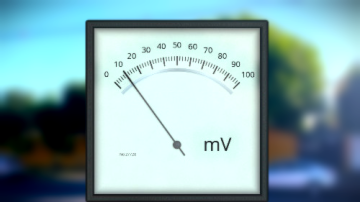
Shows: 10 mV
